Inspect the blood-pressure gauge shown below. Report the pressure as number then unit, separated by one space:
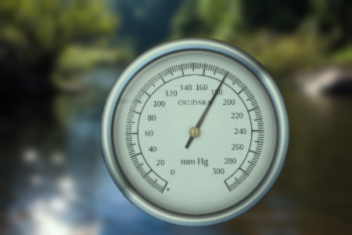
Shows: 180 mmHg
